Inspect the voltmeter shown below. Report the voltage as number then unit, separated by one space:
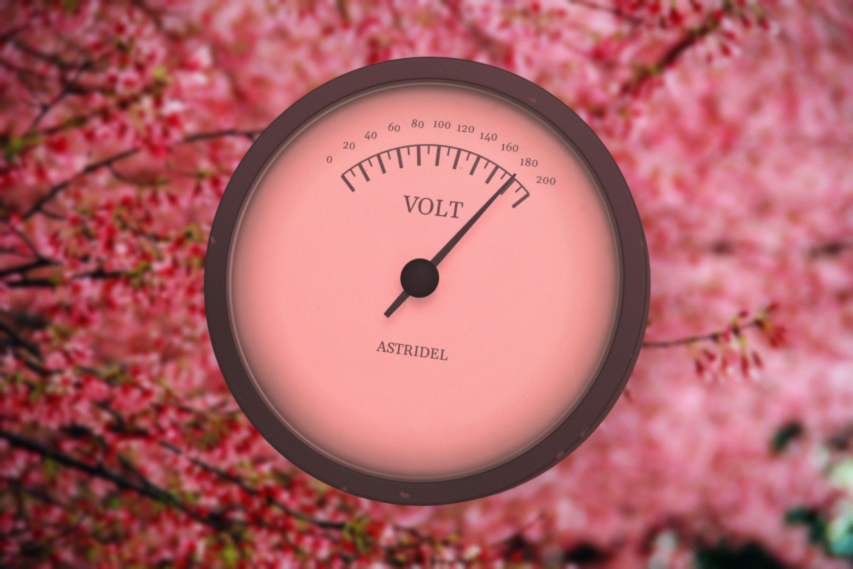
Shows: 180 V
